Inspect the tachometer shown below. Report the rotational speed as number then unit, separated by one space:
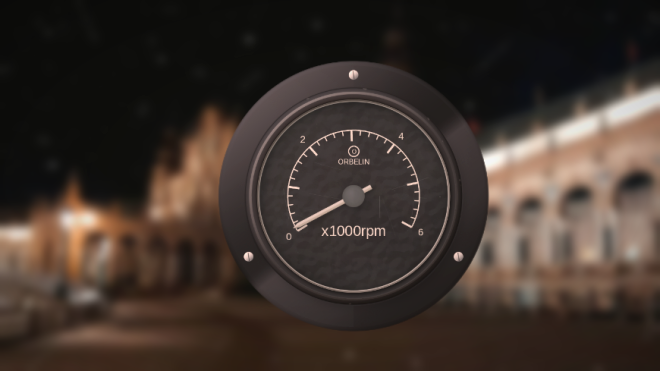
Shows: 100 rpm
